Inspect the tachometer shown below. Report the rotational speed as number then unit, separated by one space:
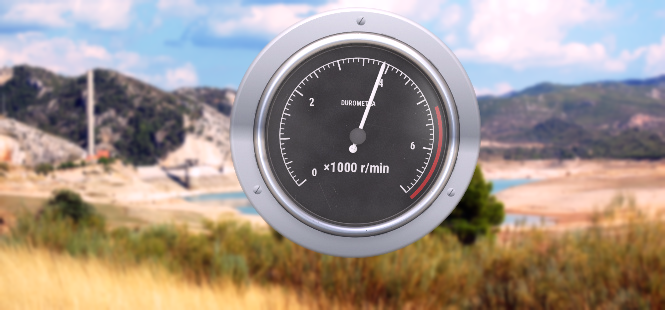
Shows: 3900 rpm
